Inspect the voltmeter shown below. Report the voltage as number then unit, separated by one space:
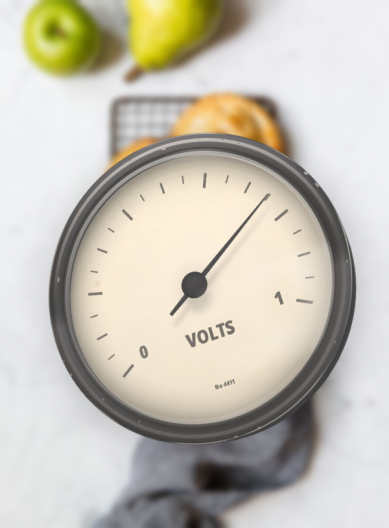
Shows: 0.75 V
